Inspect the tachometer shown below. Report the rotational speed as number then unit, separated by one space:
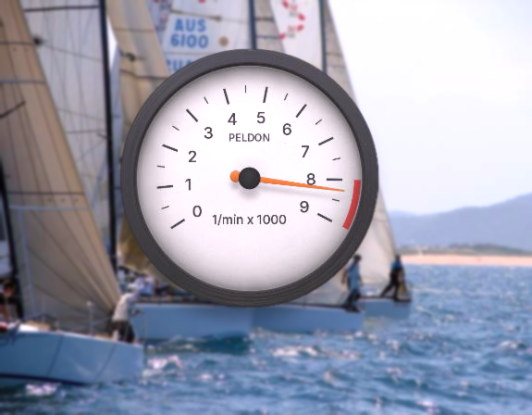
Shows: 8250 rpm
